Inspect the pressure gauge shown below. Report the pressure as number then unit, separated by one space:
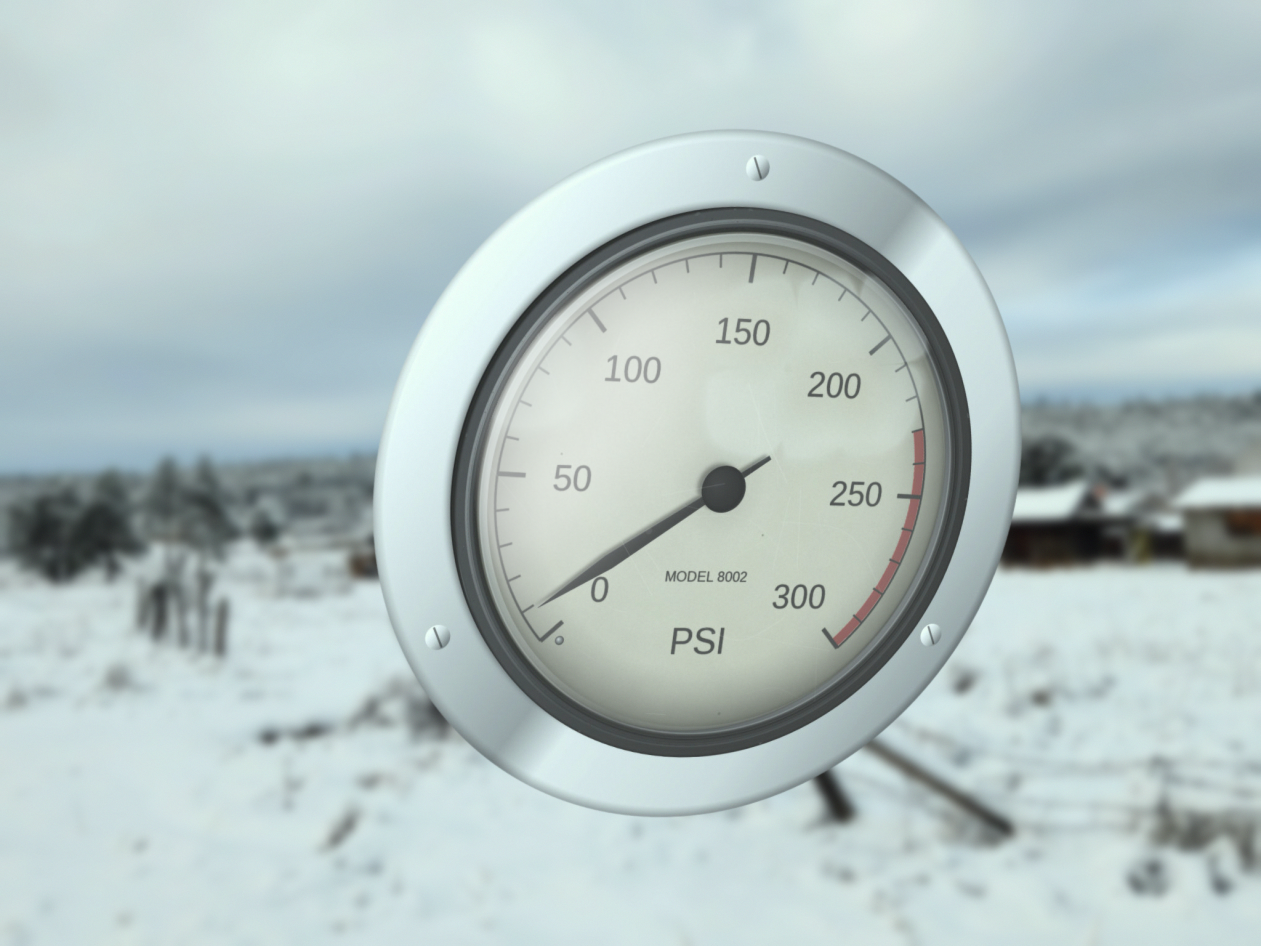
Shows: 10 psi
